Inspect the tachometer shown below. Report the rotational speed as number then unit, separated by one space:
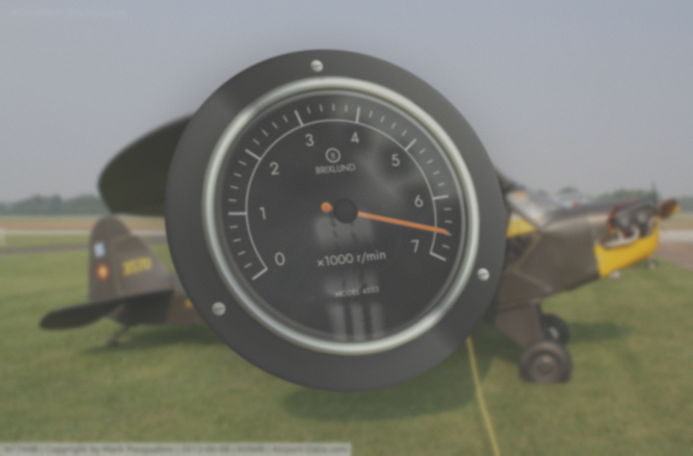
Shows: 6600 rpm
